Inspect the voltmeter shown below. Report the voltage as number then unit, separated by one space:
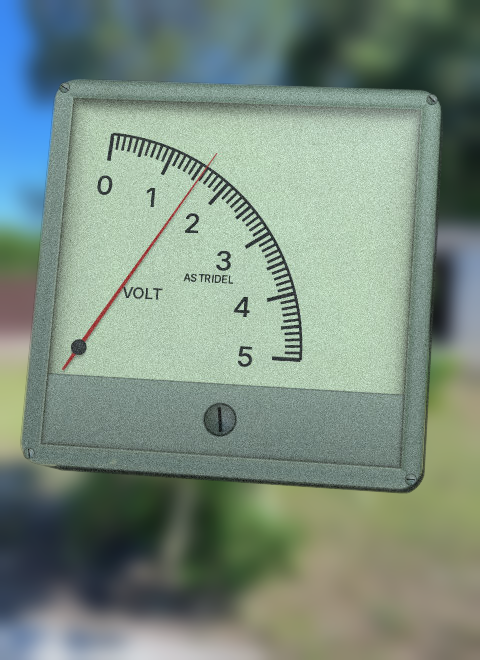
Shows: 1.6 V
